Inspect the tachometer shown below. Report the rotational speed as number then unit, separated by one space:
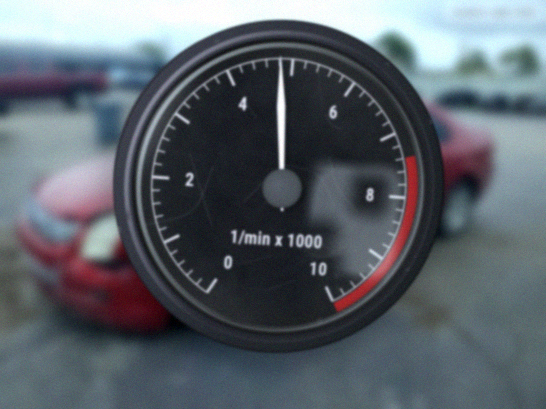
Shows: 4800 rpm
